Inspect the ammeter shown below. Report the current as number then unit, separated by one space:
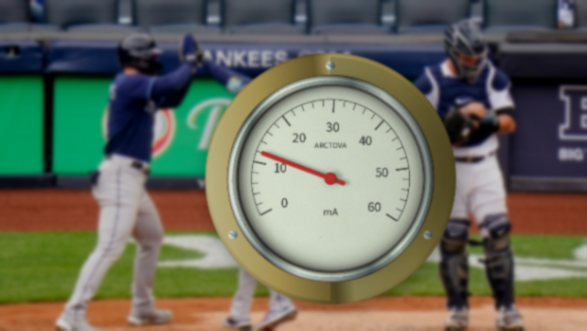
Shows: 12 mA
